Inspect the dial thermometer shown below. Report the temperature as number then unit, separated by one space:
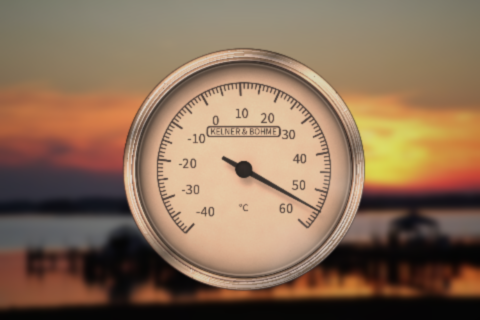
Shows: 55 °C
